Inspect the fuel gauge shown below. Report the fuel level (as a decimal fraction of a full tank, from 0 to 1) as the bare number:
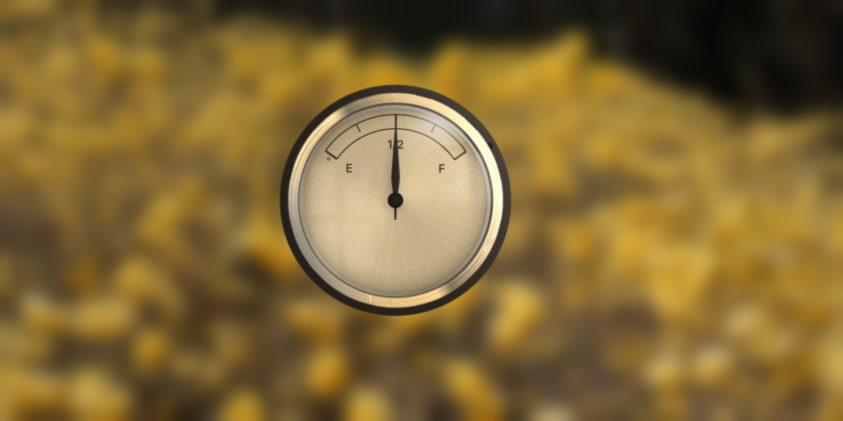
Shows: 0.5
